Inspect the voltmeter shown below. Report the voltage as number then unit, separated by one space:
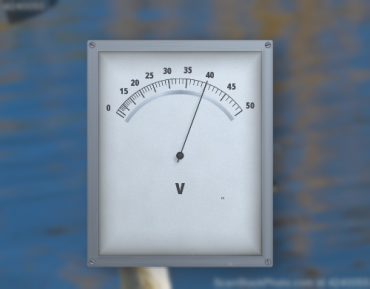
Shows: 40 V
